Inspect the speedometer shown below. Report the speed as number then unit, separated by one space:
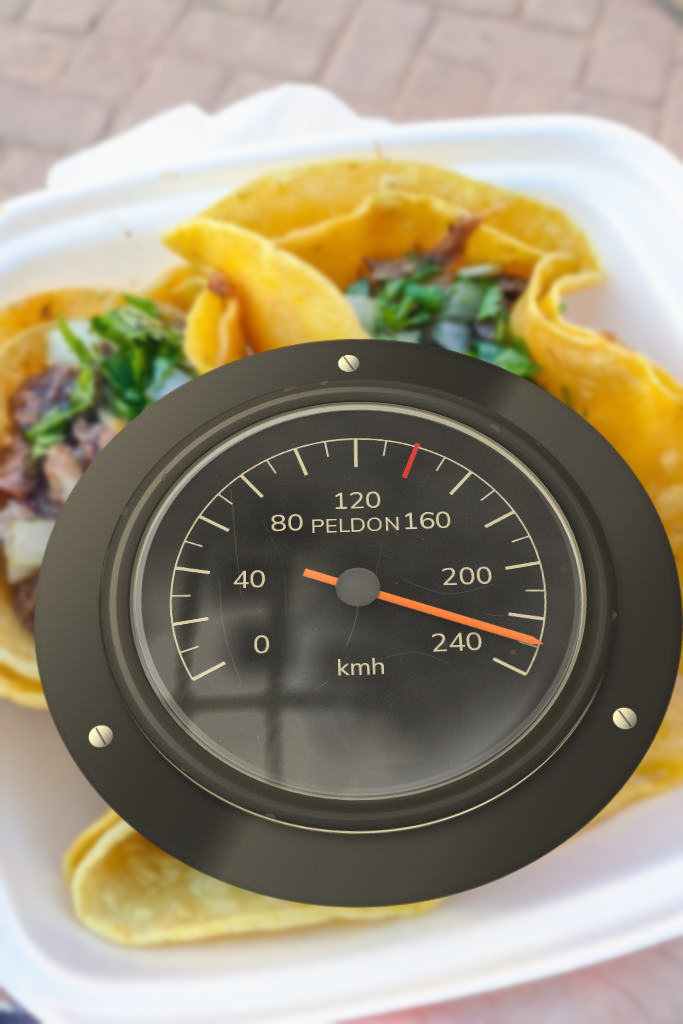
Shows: 230 km/h
